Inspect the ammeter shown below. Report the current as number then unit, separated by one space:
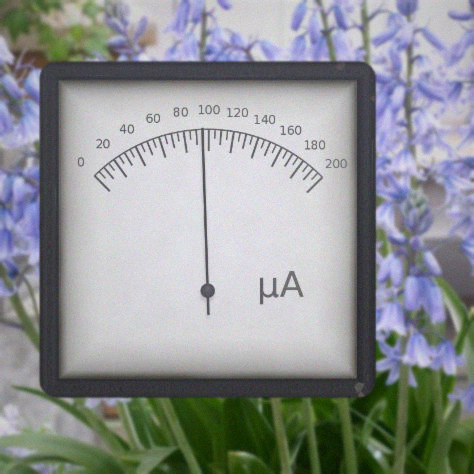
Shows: 95 µA
